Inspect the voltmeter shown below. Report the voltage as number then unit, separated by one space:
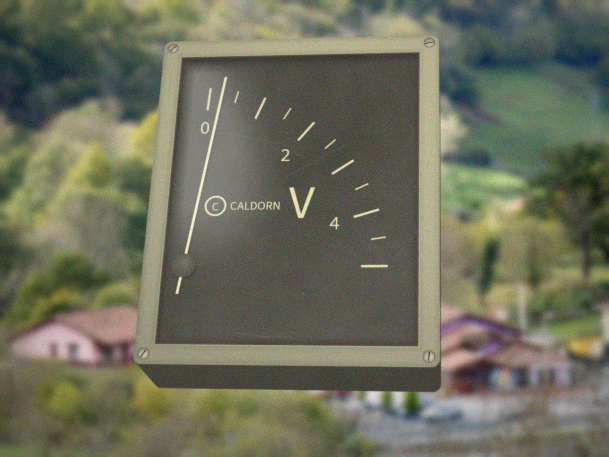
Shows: 0.25 V
